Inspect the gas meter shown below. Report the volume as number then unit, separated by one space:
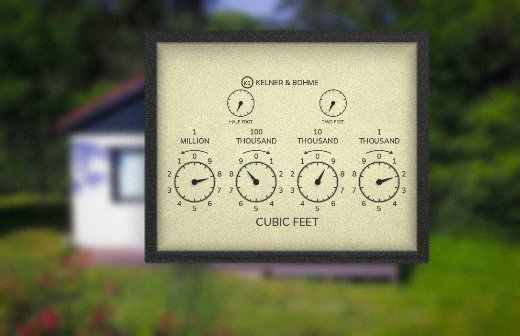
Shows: 789200 ft³
